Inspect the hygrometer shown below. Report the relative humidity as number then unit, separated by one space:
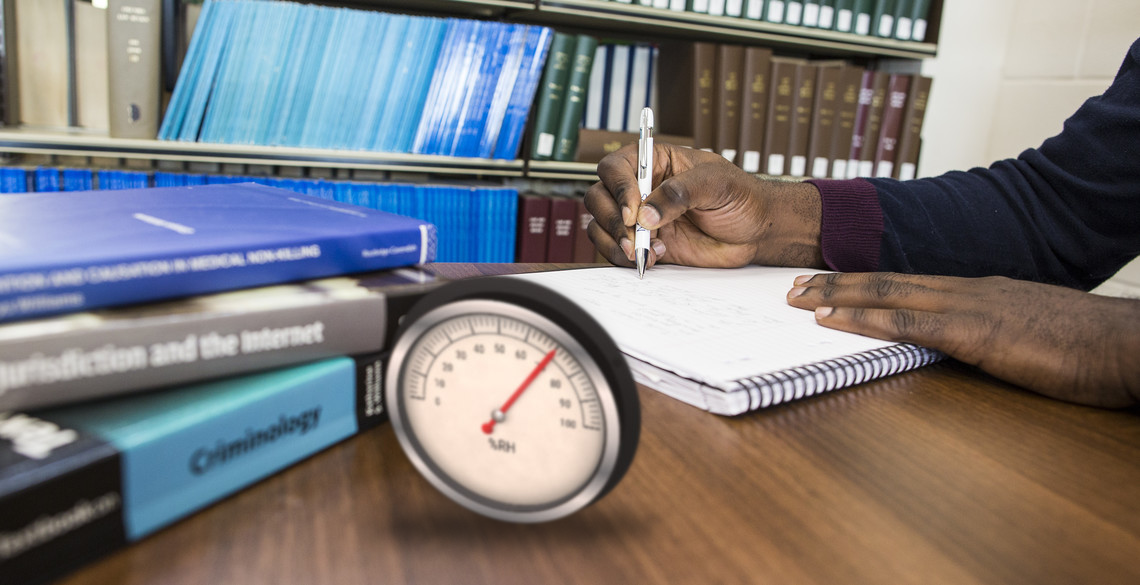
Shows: 70 %
